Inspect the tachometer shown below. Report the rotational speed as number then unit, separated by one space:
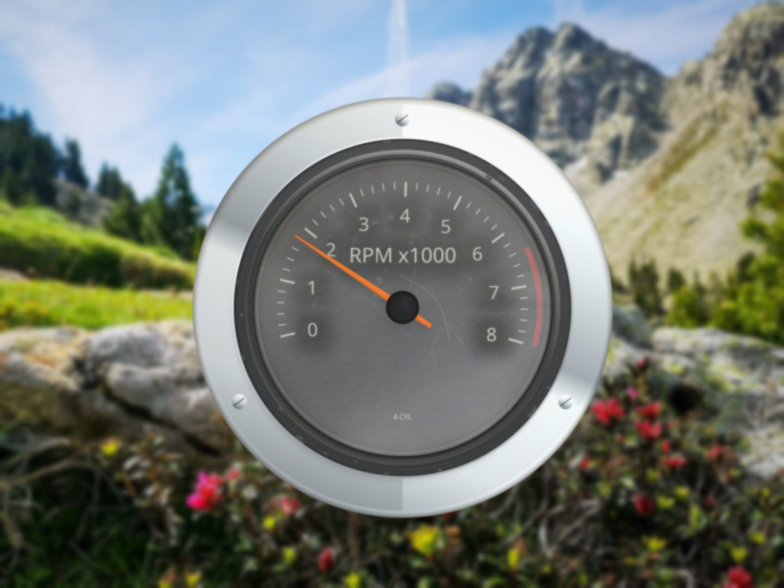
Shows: 1800 rpm
